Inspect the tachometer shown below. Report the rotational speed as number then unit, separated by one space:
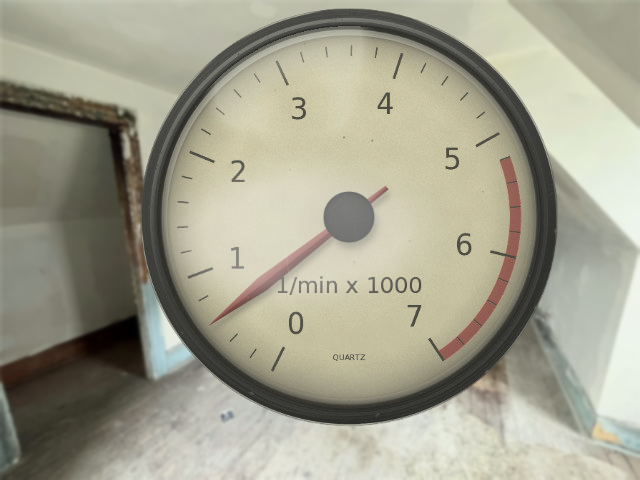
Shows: 600 rpm
